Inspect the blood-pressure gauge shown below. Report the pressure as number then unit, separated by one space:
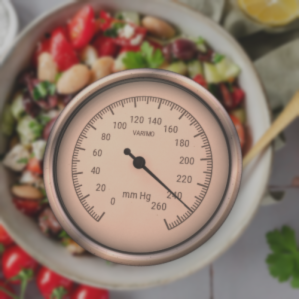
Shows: 240 mmHg
